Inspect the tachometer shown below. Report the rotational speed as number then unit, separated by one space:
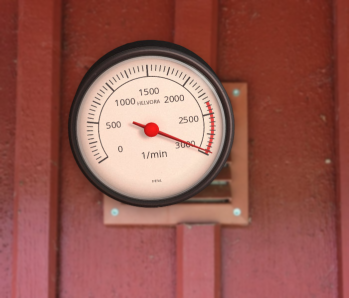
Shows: 2950 rpm
